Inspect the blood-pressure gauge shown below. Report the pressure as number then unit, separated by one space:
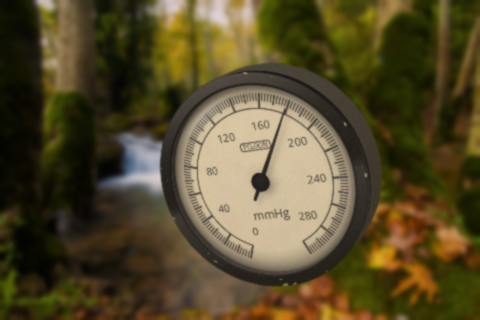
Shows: 180 mmHg
